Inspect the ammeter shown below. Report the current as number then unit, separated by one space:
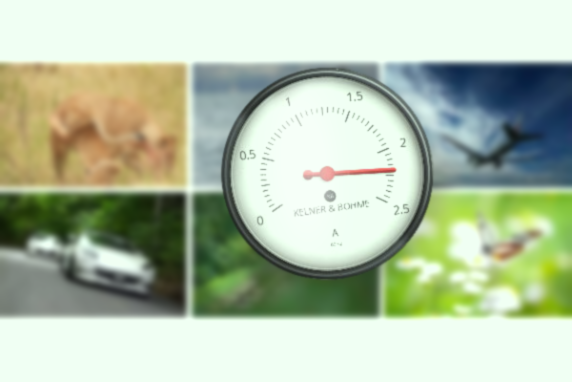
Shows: 2.2 A
